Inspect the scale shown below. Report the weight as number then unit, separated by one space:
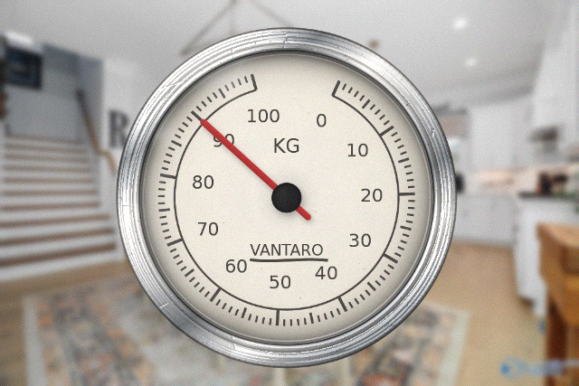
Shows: 90 kg
